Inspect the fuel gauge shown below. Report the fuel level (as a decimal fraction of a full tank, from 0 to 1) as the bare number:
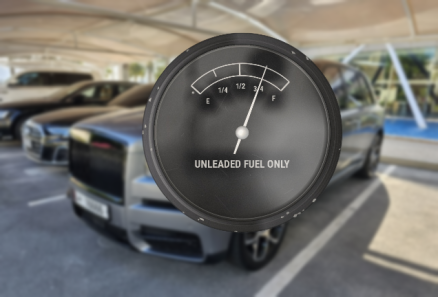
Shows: 0.75
